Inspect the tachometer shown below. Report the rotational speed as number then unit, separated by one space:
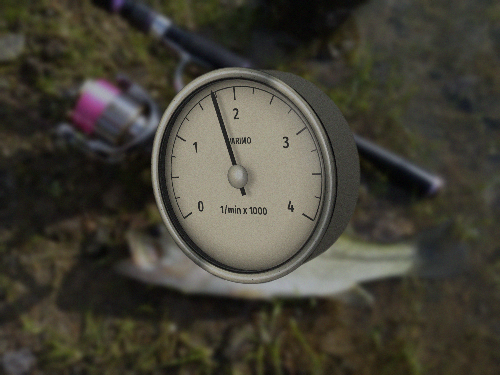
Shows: 1750 rpm
